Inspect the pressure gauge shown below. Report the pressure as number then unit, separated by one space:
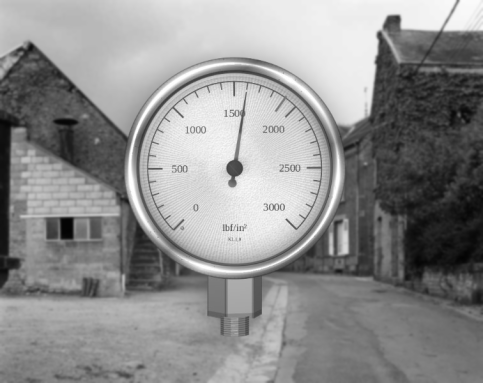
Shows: 1600 psi
